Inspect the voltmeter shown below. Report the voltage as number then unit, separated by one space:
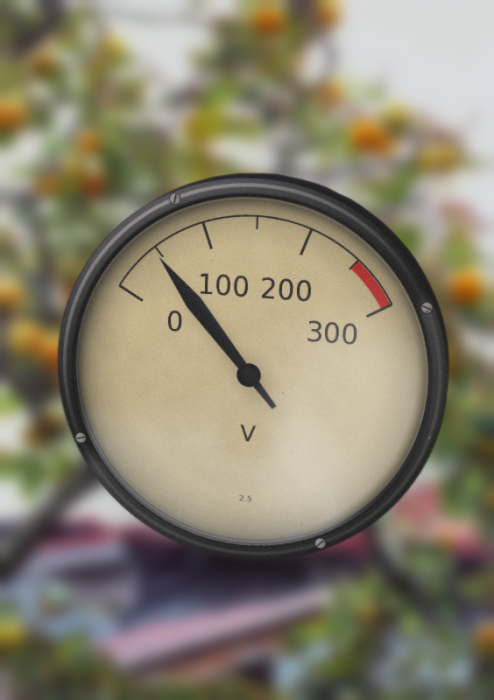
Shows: 50 V
